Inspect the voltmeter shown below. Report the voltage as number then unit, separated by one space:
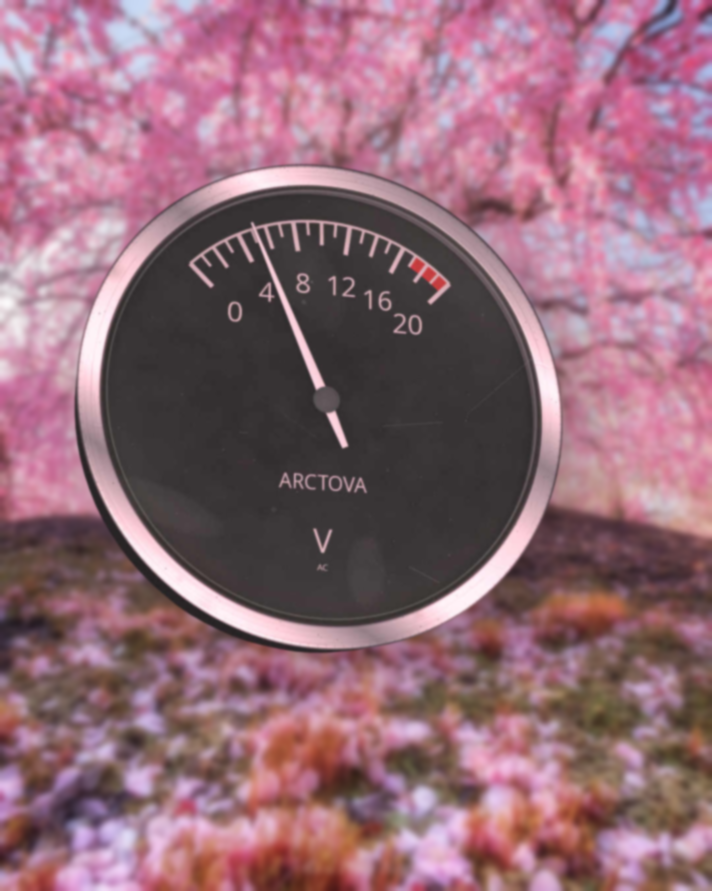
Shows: 5 V
